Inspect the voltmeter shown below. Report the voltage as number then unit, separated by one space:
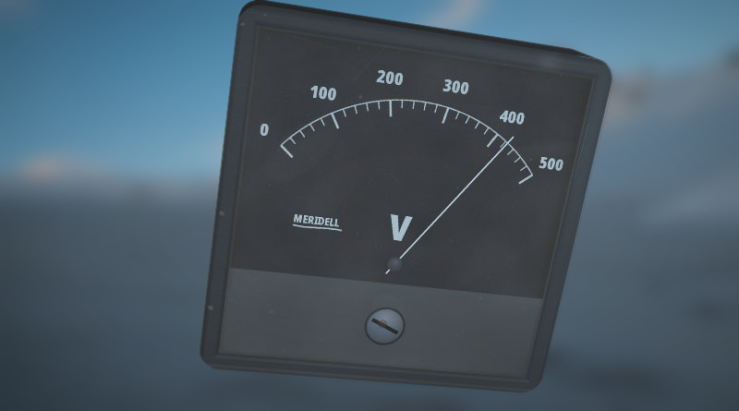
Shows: 420 V
